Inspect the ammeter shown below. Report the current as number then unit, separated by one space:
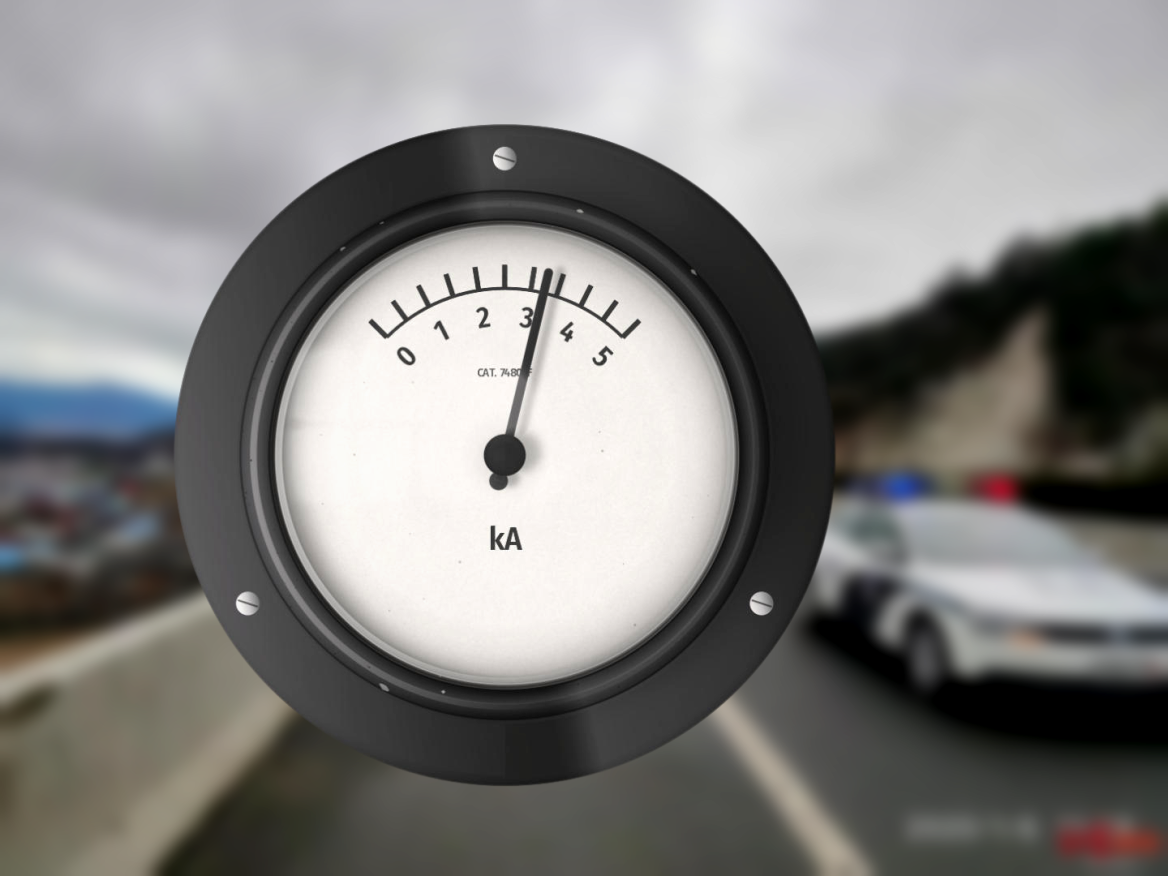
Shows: 3.25 kA
